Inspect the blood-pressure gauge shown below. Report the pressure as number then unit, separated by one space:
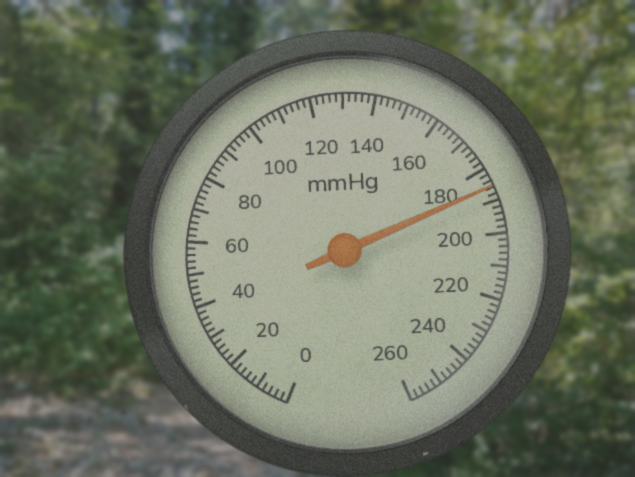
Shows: 186 mmHg
